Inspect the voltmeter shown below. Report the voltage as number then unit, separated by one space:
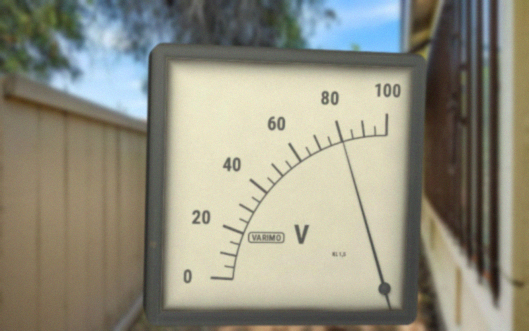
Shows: 80 V
